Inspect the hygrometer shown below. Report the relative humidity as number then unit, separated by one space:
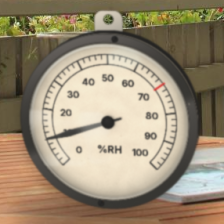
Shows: 10 %
